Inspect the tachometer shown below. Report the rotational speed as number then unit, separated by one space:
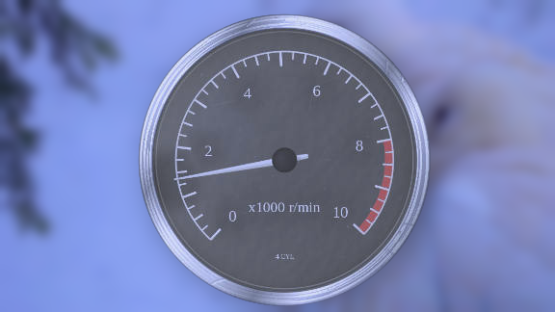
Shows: 1375 rpm
